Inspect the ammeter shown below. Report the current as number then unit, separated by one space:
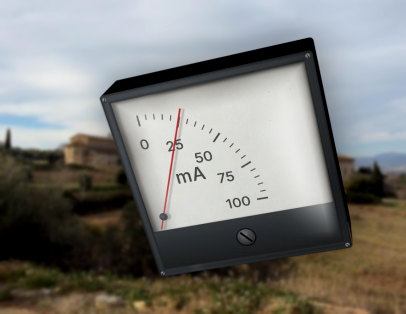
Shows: 25 mA
